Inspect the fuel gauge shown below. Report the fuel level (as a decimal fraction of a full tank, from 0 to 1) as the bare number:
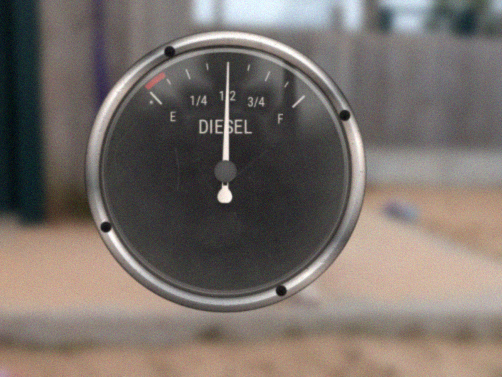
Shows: 0.5
